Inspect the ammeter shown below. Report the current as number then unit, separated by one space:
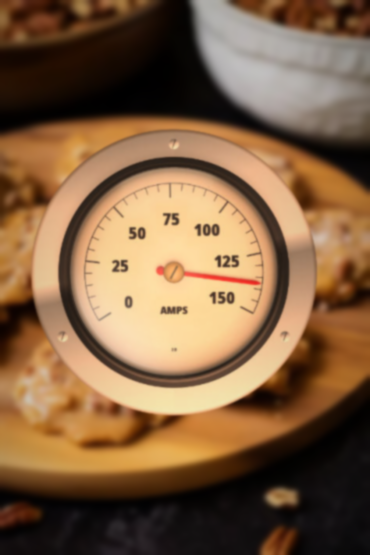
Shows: 137.5 A
